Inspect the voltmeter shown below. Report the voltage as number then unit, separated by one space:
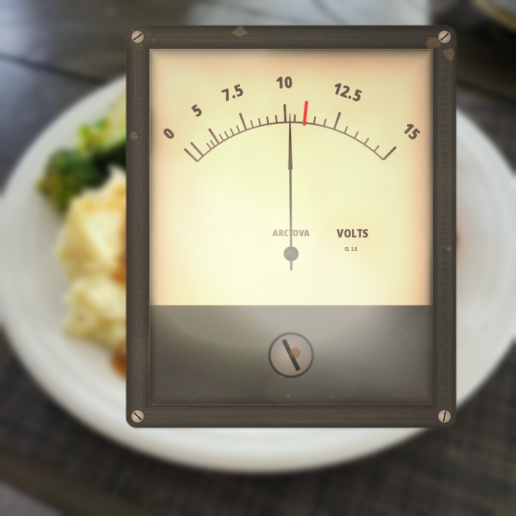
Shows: 10.25 V
